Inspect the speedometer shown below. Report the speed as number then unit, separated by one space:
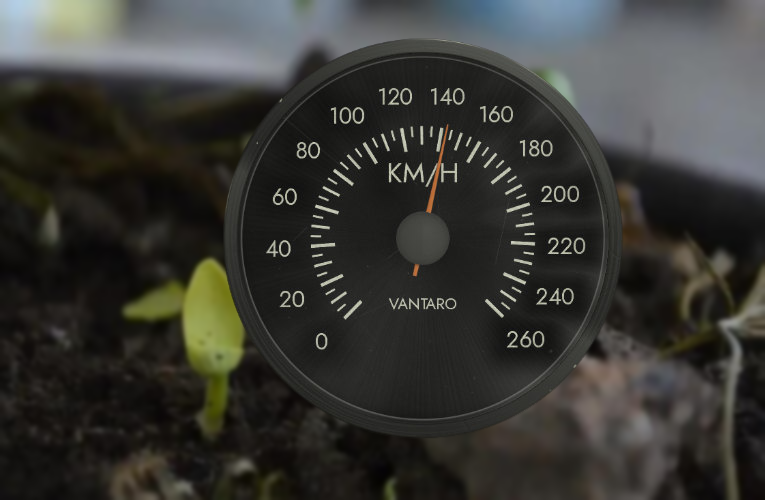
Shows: 142.5 km/h
